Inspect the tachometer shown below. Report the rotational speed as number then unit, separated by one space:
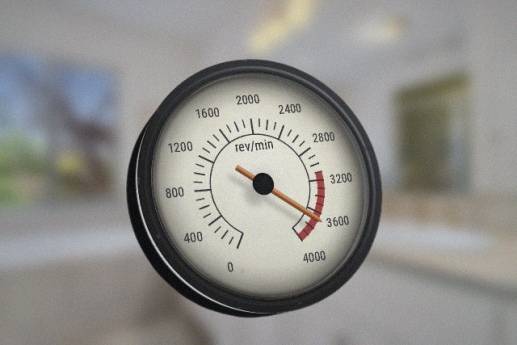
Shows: 3700 rpm
